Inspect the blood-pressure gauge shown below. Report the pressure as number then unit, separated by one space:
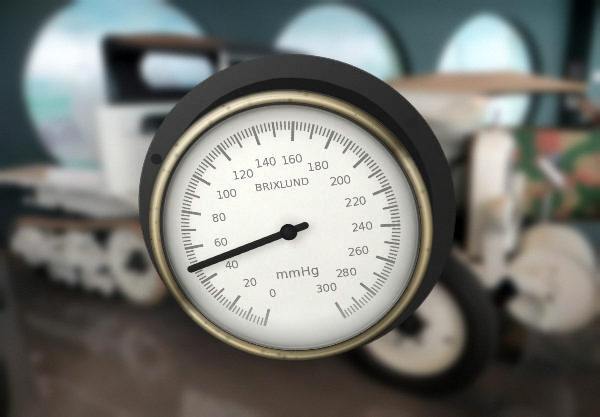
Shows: 50 mmHg
